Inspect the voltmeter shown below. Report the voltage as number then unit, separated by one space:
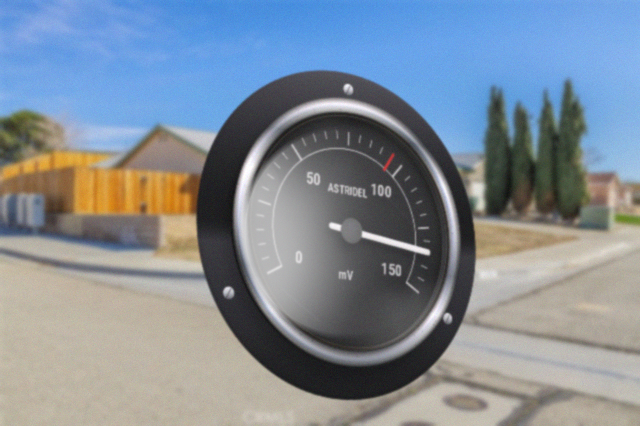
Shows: 135 mV
